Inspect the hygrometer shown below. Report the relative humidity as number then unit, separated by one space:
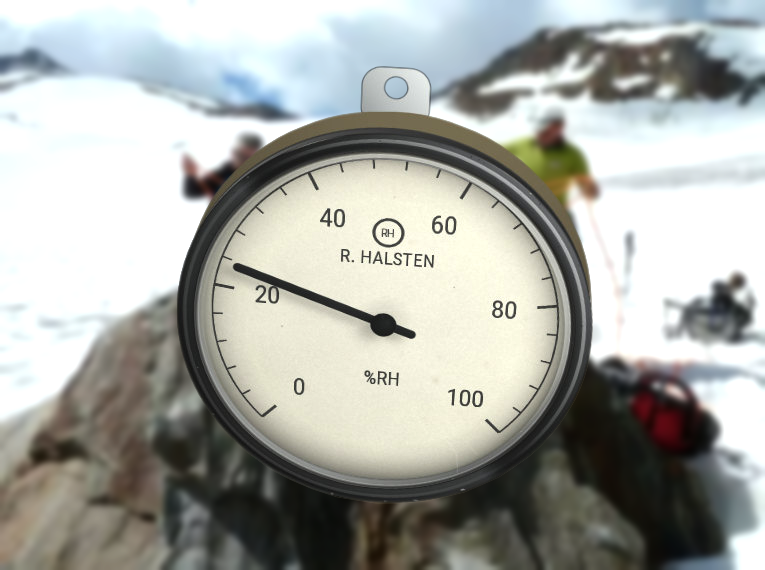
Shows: 24 %
